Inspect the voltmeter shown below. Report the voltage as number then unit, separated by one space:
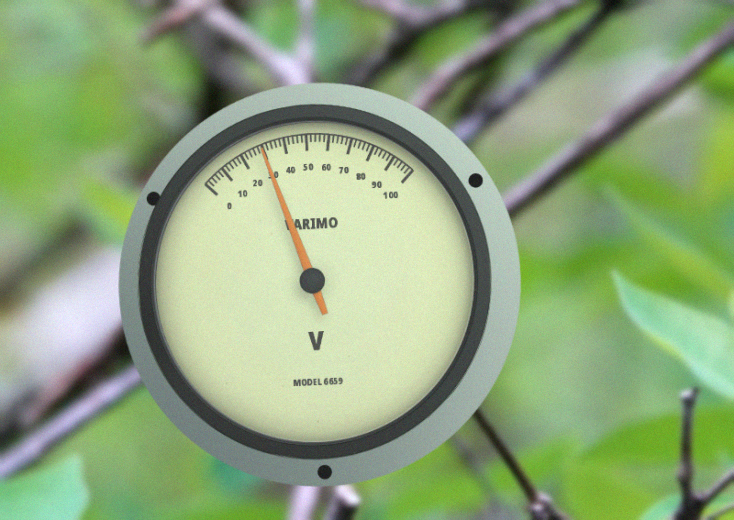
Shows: 30 V
